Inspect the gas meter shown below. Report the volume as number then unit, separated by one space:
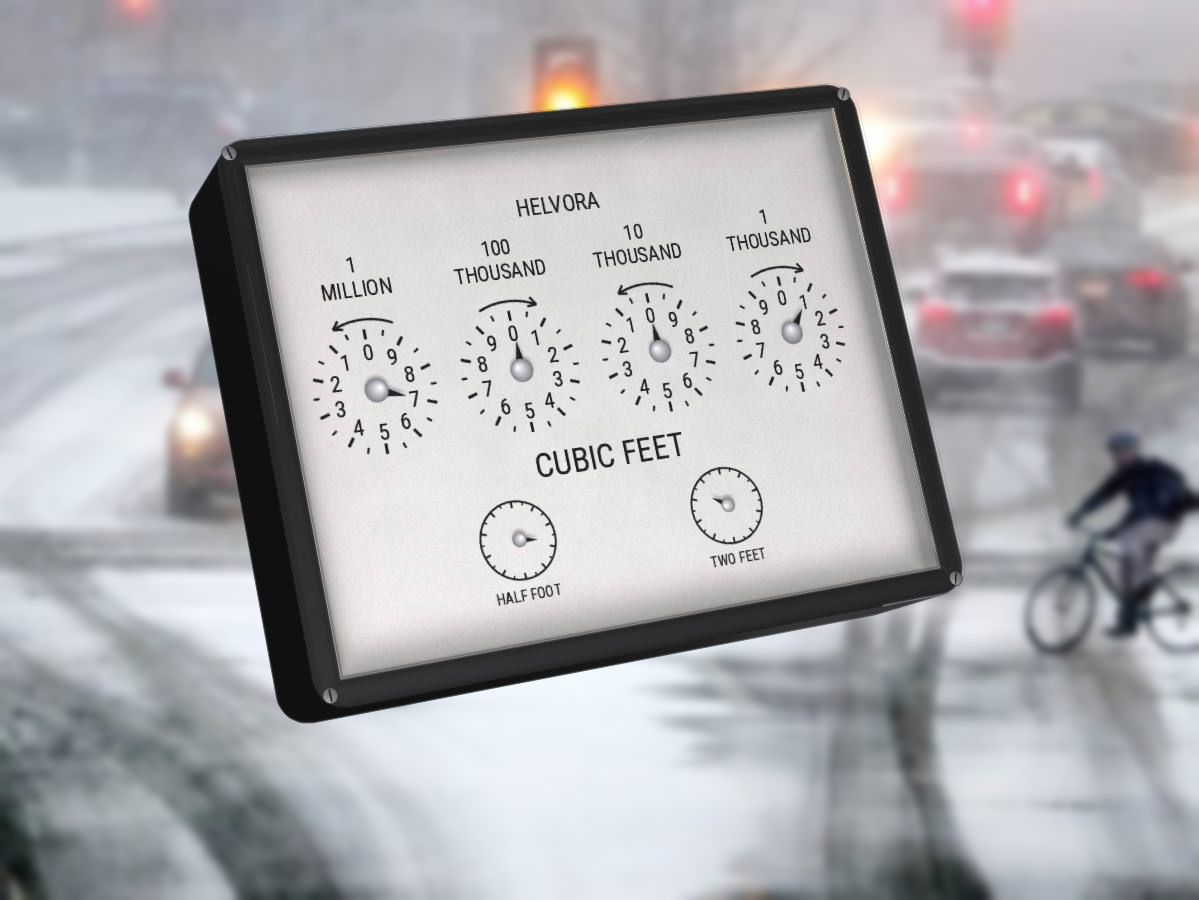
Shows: 700100 ft³
